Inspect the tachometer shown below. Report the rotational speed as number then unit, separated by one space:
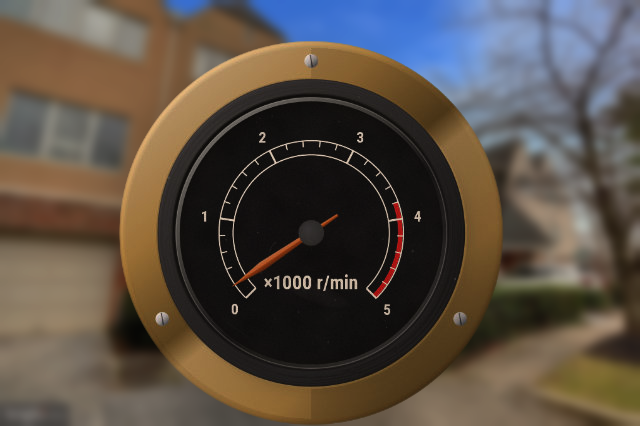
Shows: 200 rpm
